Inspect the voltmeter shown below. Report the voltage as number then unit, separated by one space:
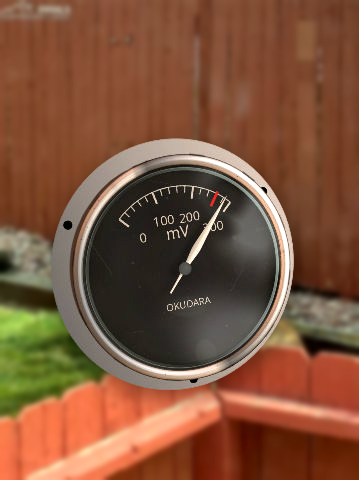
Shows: 280 mV
